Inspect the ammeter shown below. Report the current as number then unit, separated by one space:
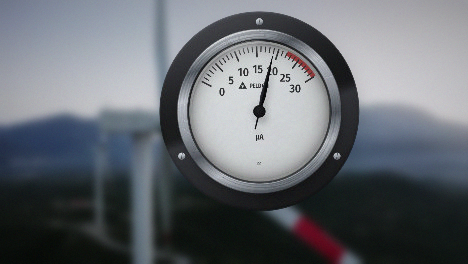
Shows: 19 µA
